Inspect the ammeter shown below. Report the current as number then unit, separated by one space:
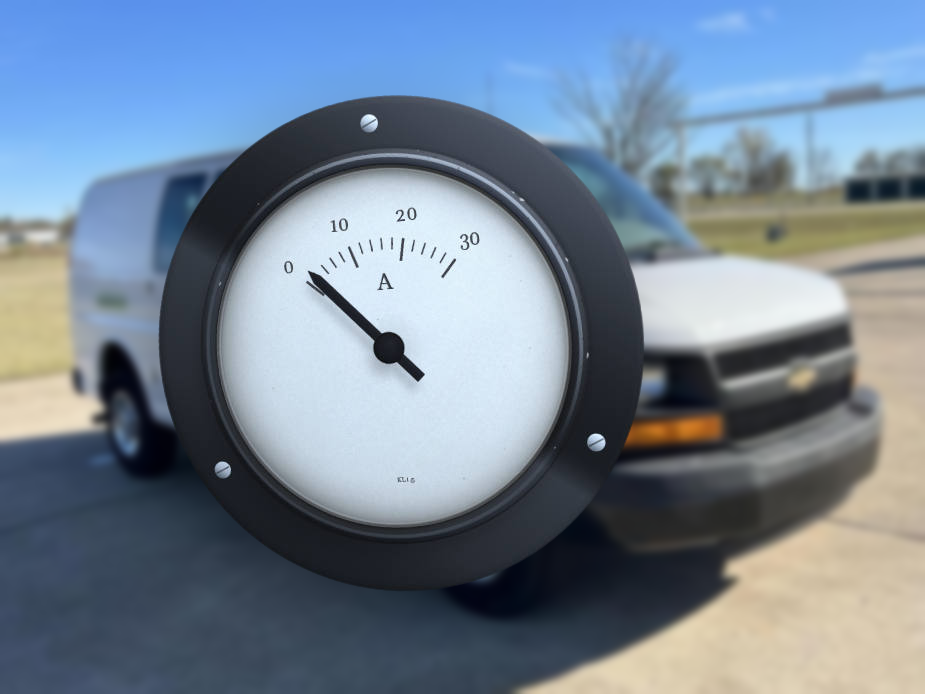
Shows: 2 A
